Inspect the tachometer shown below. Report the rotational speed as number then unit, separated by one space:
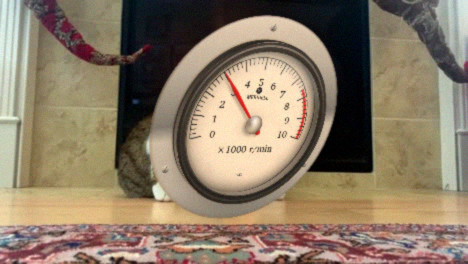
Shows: 3000 rpm
